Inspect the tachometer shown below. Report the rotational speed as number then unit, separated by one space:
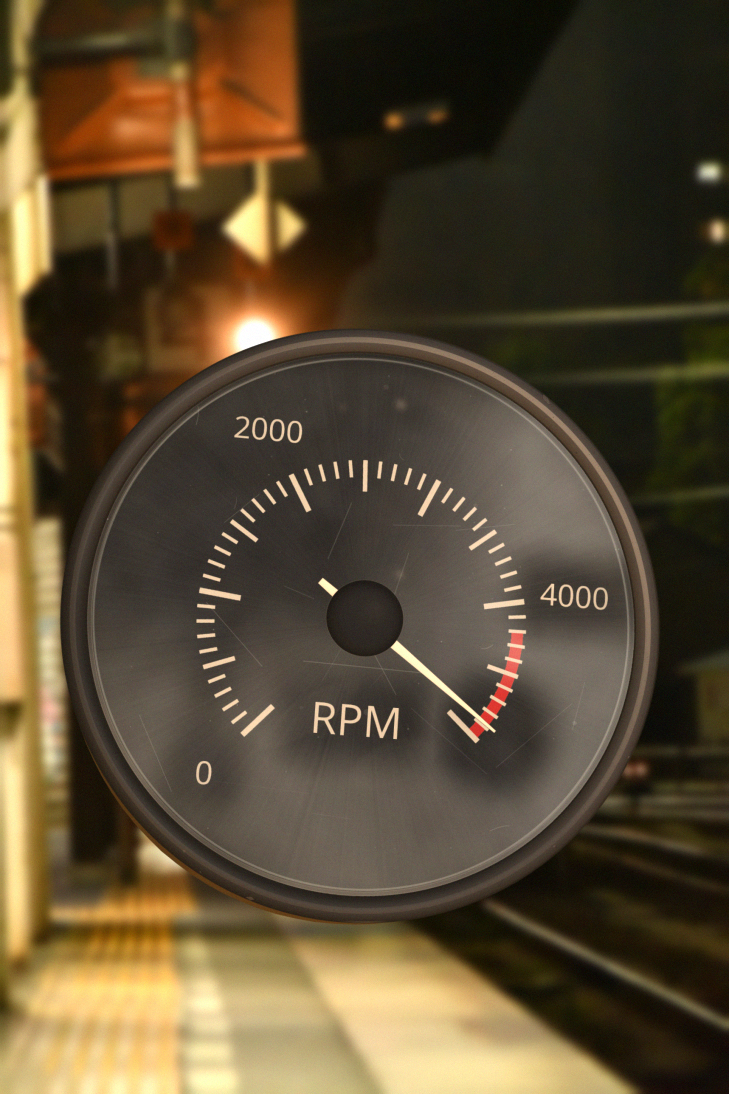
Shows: 4900 rpm
